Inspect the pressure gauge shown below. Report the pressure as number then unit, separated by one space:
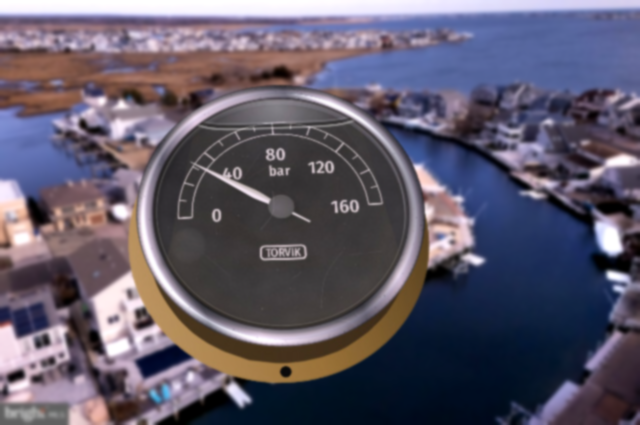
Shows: 30 bar
